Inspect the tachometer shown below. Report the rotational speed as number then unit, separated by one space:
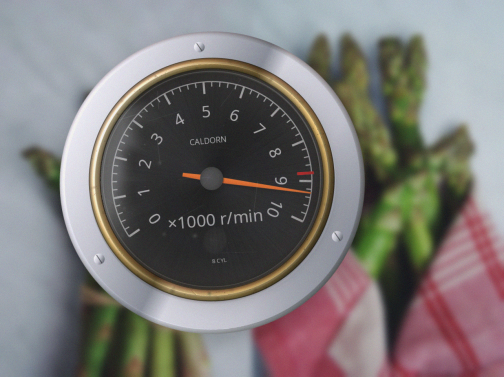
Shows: 9300 rpm
